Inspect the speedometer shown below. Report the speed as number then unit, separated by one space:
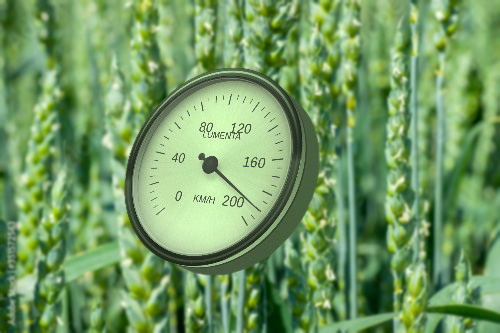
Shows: 190 km/h
